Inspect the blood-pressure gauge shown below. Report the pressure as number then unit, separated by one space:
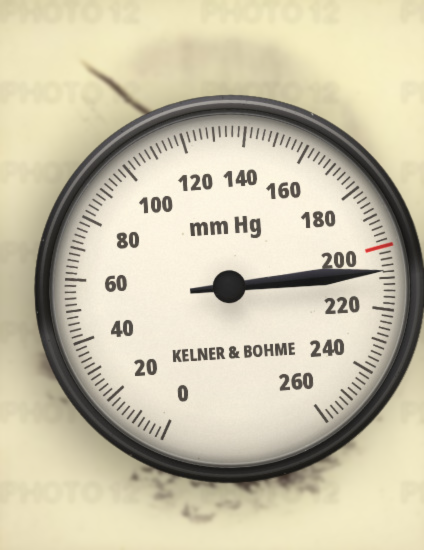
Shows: 208 mmHg
